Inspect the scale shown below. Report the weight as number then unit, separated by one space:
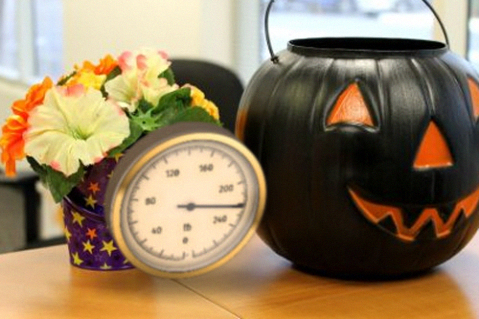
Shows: 220 lb
